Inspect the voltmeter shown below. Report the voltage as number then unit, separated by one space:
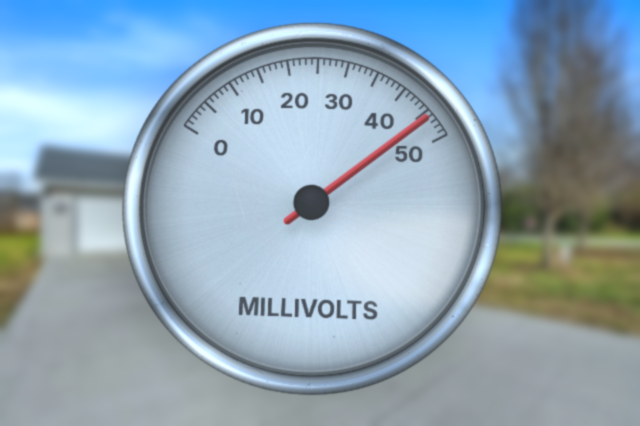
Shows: 46 mV
